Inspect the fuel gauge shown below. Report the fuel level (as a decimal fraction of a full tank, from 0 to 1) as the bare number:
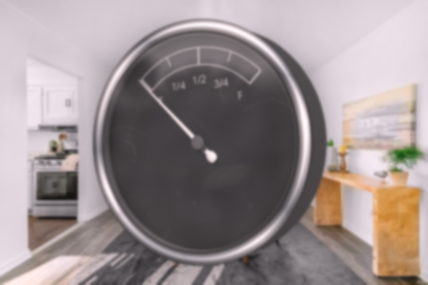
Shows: 0
